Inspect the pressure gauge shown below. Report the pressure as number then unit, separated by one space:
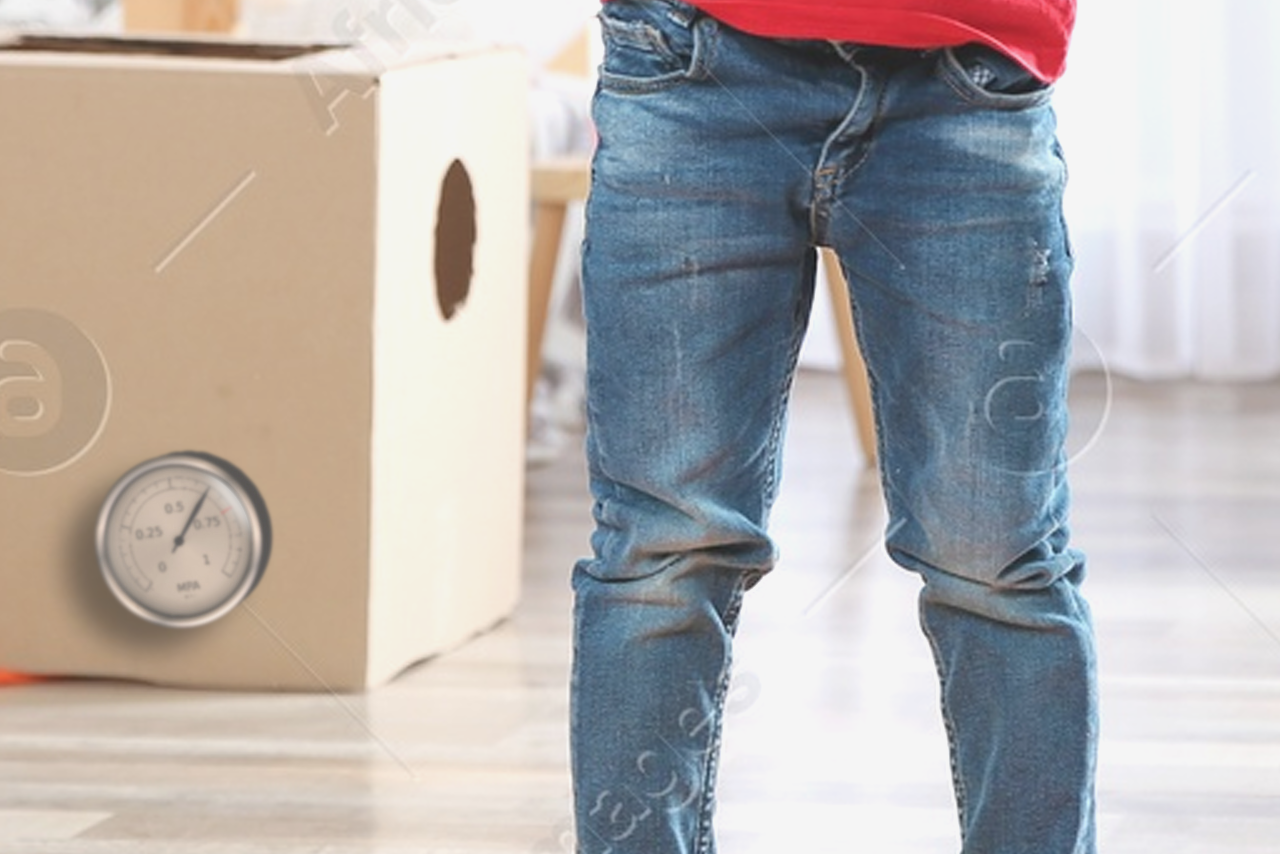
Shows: 0.65 MPa
